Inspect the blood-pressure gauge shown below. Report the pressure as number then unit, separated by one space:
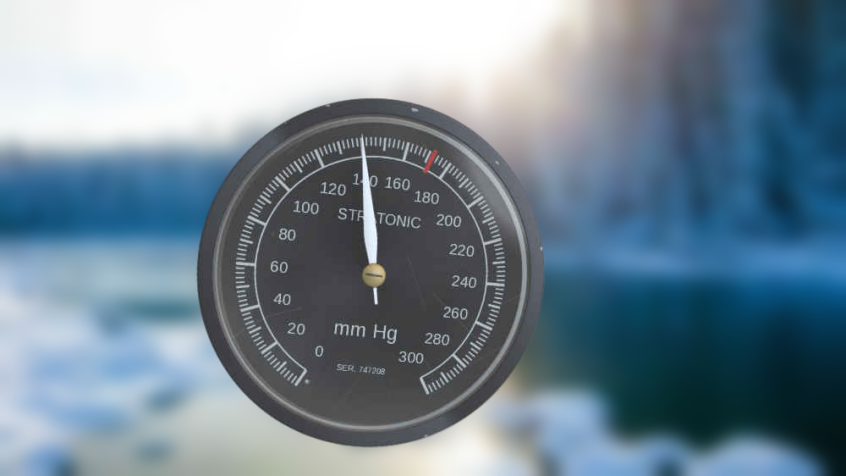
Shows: 140 mmHg
